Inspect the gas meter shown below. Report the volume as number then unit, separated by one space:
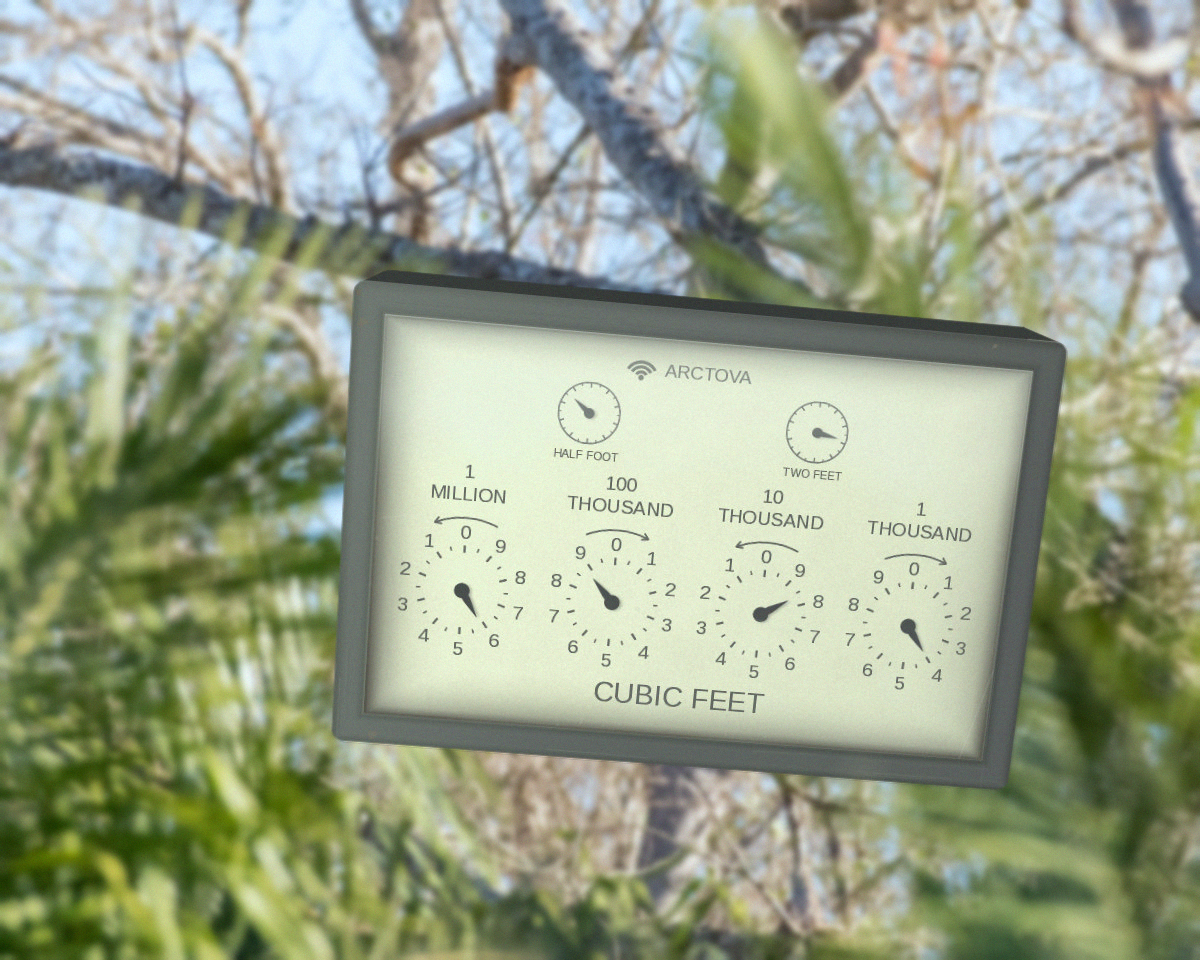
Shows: 588400 ft³
